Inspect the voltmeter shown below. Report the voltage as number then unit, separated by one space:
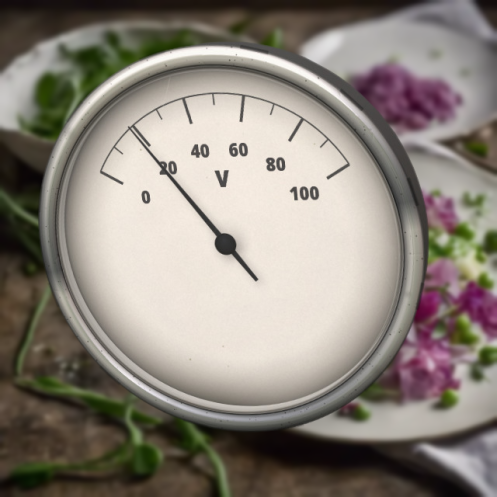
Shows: 20 V
